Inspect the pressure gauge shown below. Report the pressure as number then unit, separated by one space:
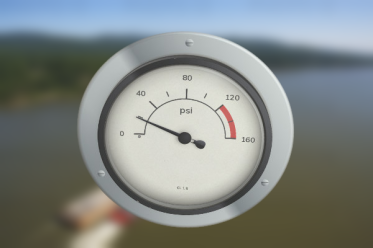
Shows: 20 psi
